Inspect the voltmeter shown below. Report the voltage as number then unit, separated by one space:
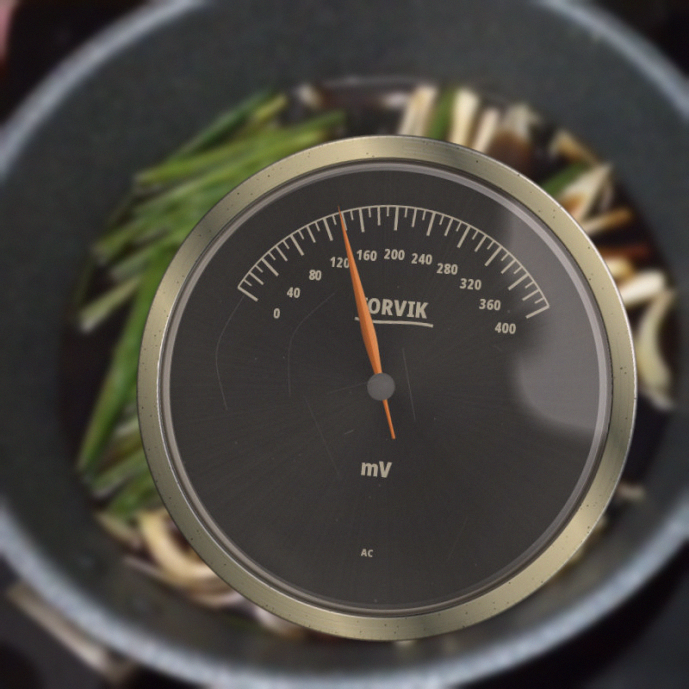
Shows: 140 mV
